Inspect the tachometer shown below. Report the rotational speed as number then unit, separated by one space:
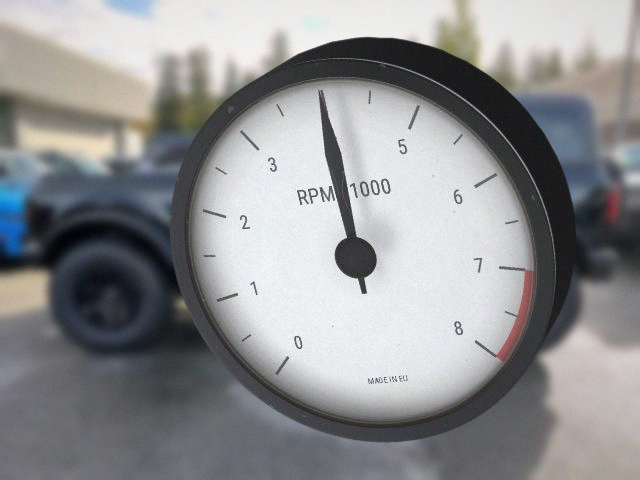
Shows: 4000 rpm
